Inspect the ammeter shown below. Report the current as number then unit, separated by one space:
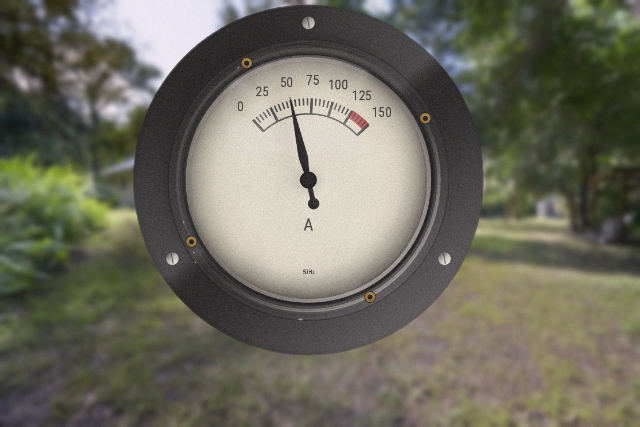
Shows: 50 A
